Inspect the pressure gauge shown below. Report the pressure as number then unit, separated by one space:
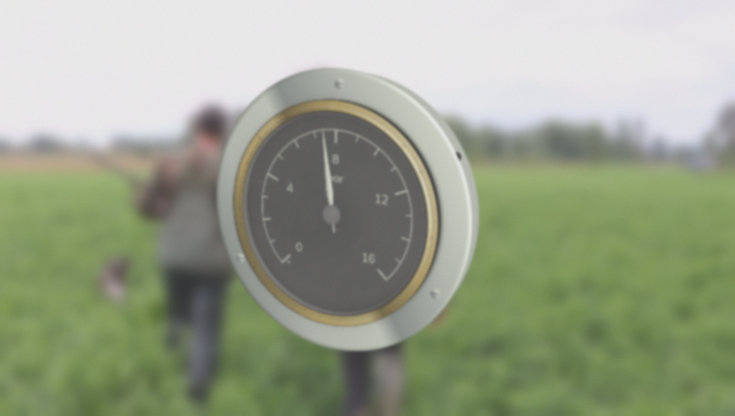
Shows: 7.5 bar
